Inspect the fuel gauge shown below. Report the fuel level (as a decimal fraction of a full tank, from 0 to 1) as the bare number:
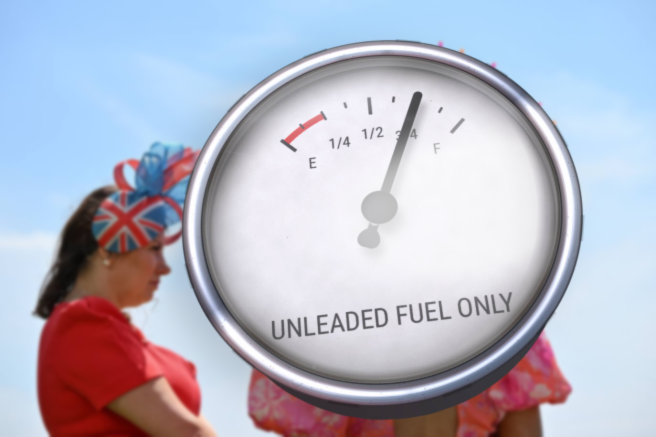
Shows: 0.75
